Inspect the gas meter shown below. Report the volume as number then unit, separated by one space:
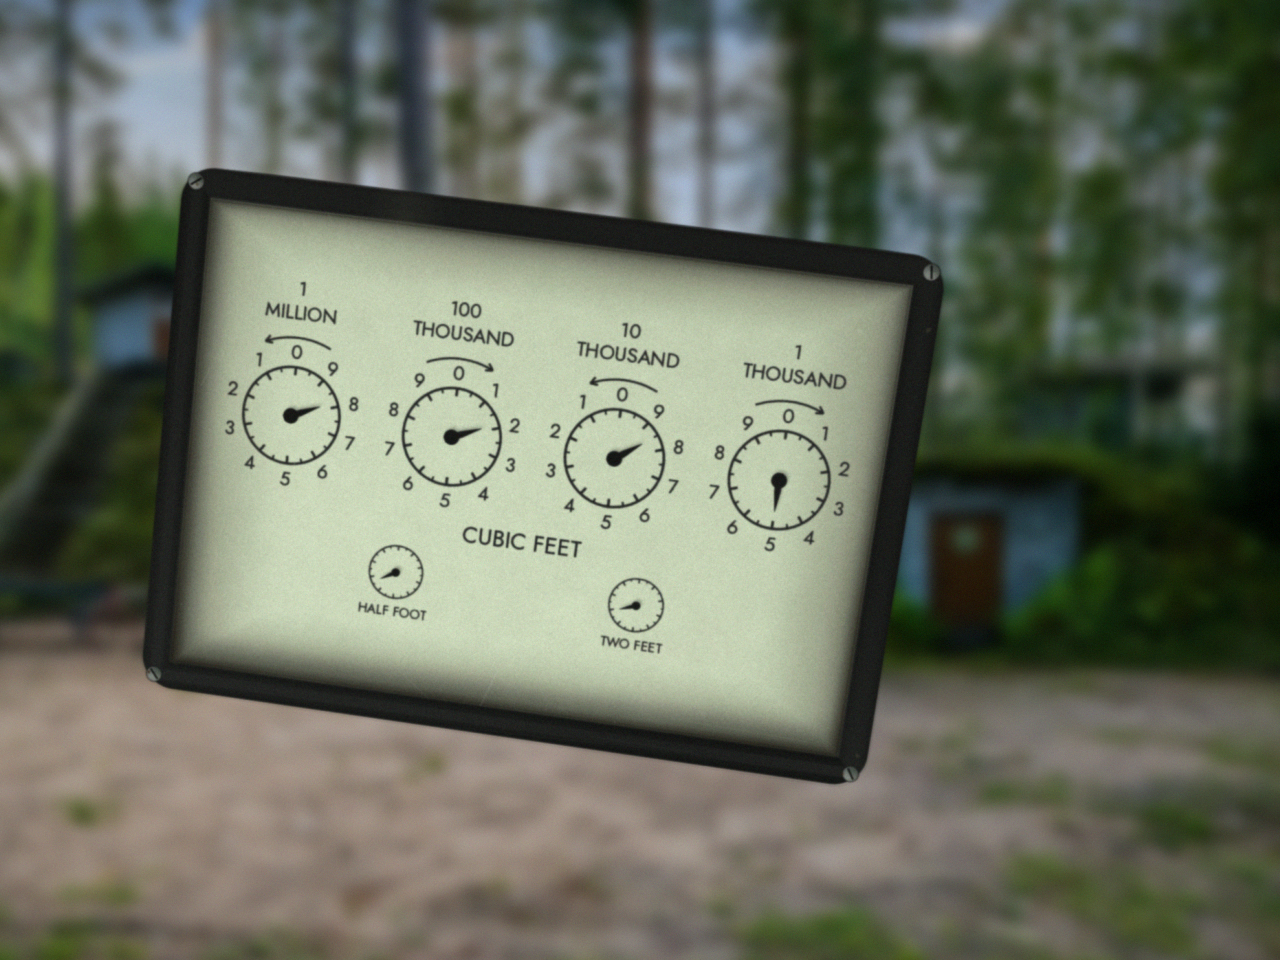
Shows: 818500 ft³
